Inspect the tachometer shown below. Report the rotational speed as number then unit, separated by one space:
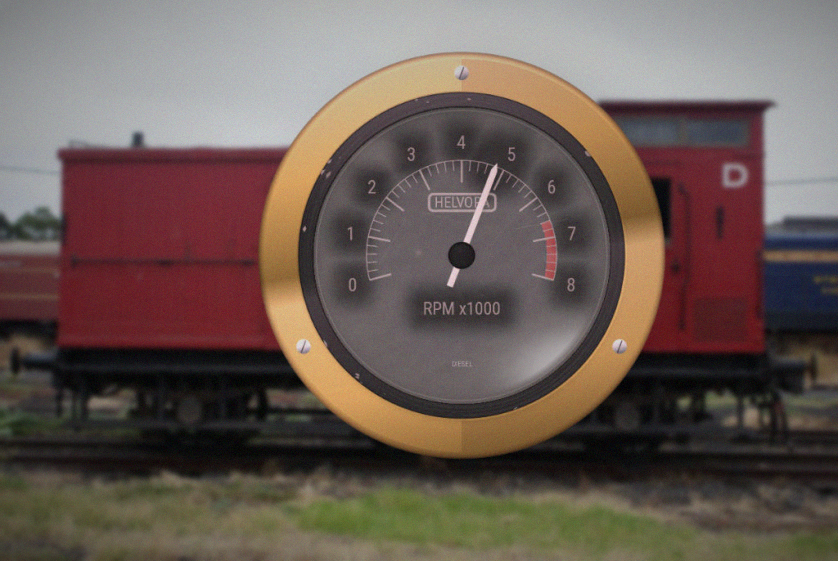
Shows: 4800 rpm
